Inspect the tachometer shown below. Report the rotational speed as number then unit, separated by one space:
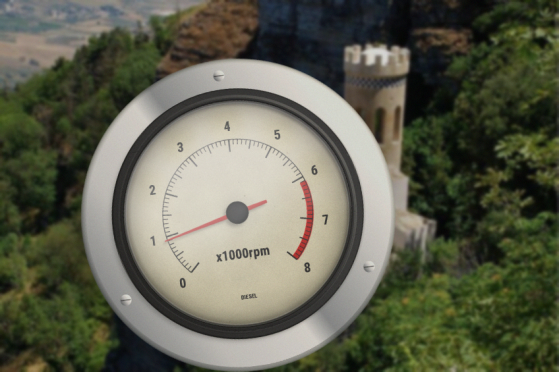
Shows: 900 rpm
